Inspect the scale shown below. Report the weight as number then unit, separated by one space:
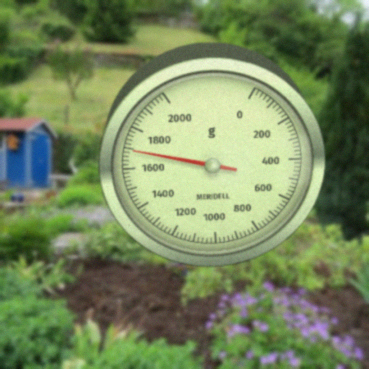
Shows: 1700 g
